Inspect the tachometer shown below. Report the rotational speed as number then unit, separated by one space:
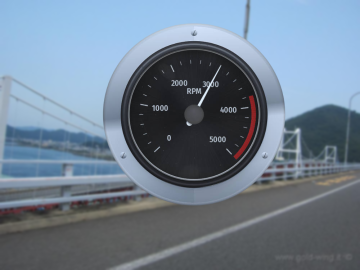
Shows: 3000 rpm
